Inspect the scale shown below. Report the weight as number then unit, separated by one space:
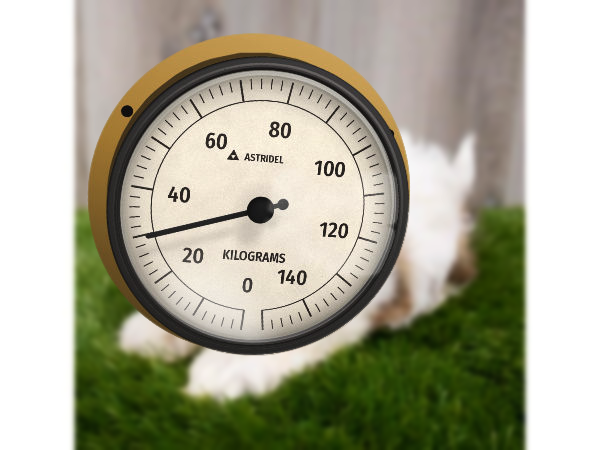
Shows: 30 kg
